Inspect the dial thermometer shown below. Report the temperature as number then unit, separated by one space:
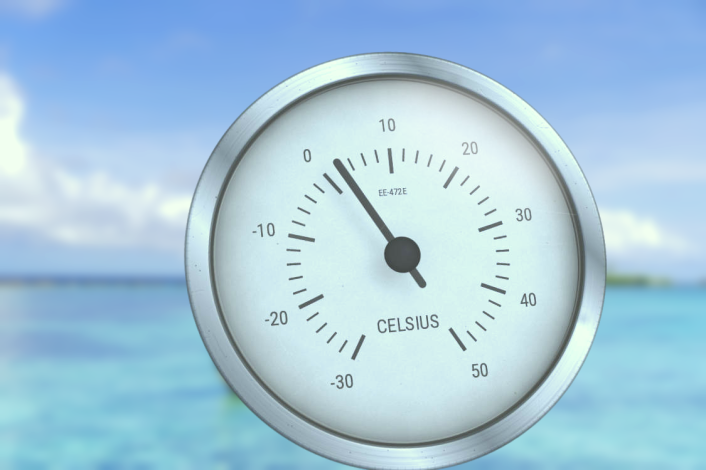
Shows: 2 °C
